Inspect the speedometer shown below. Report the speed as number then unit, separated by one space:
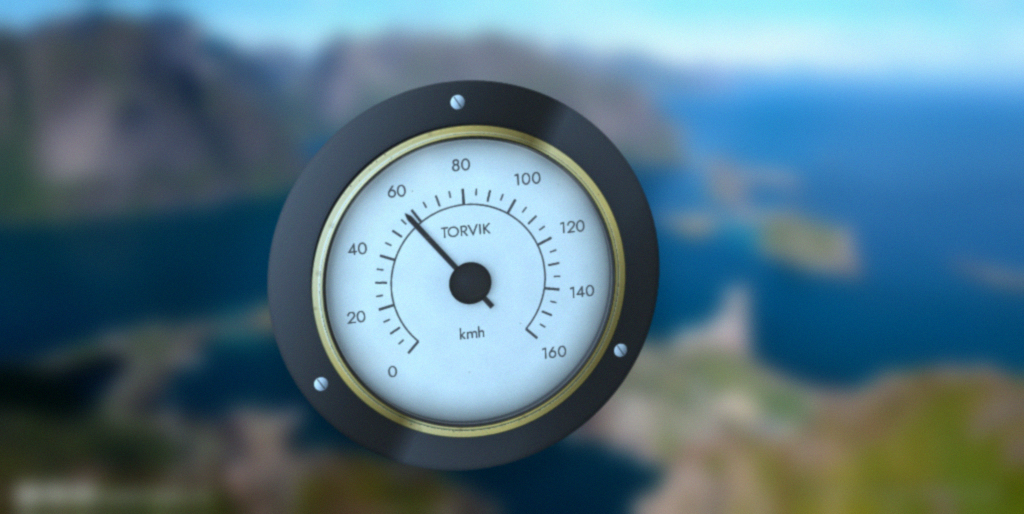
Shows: 57.5 km/h
